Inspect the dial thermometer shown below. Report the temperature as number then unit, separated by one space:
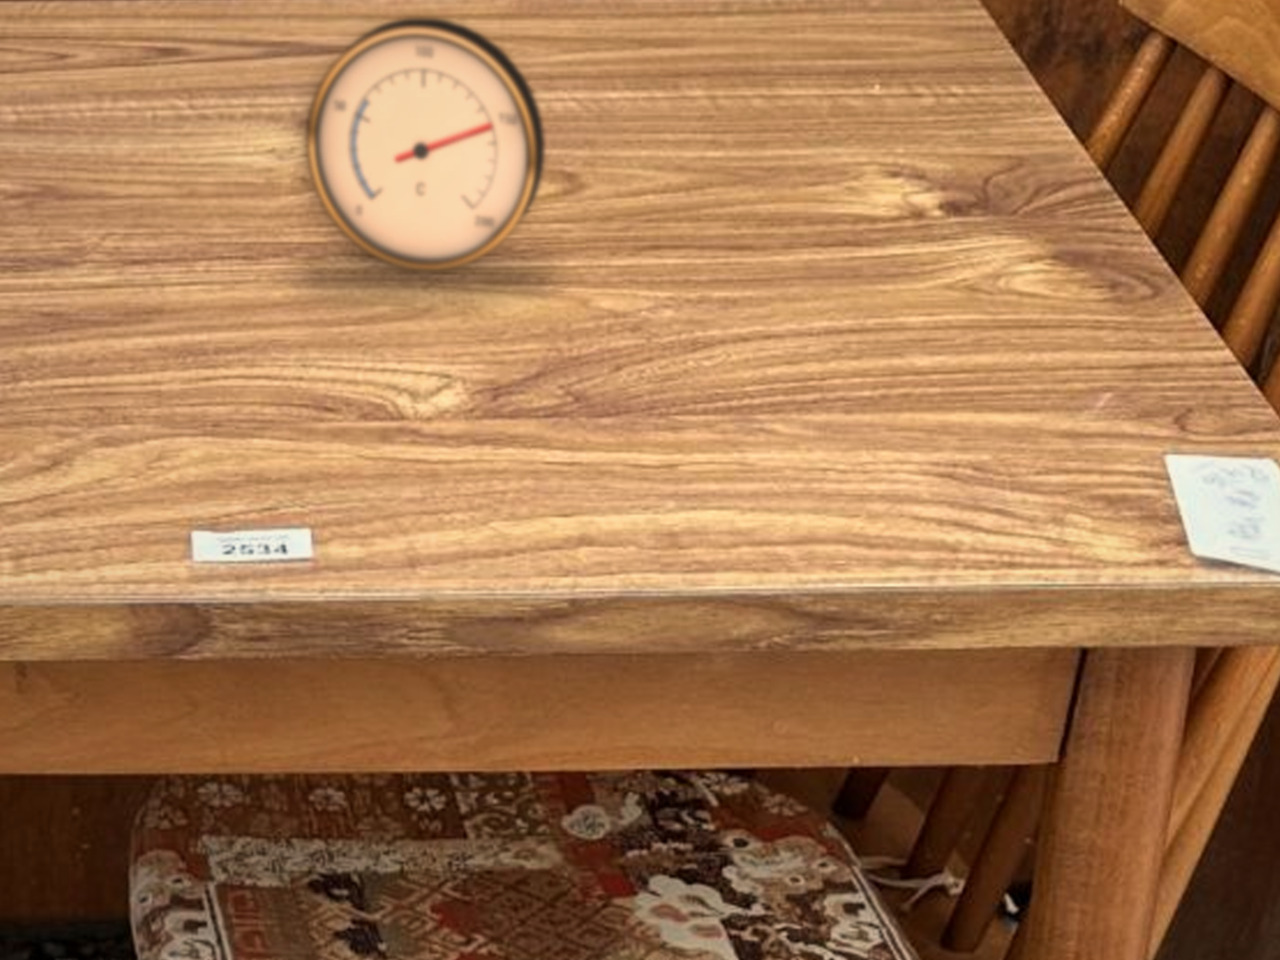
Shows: 150 °C
